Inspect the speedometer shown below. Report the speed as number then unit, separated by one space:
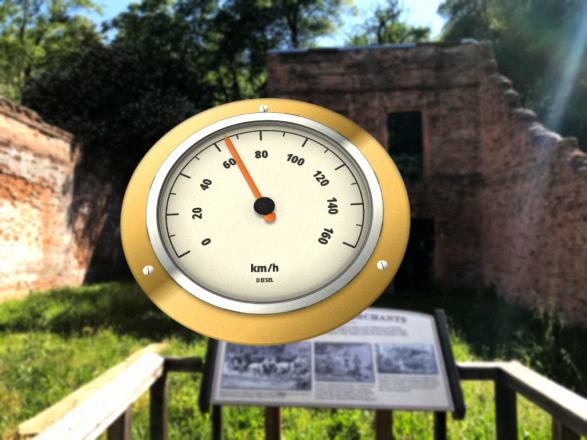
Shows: 65 km/h
